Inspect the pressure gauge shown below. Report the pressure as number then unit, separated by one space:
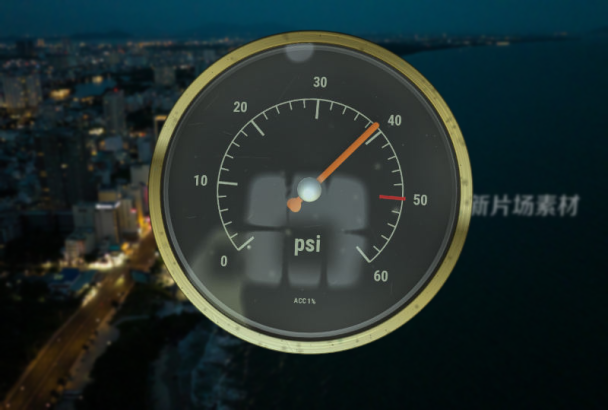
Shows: 39 psi
